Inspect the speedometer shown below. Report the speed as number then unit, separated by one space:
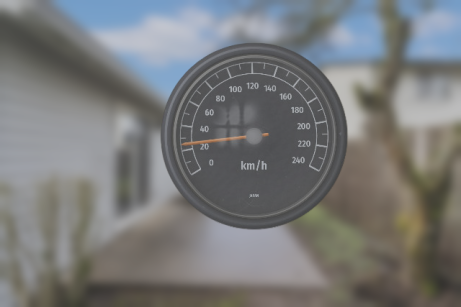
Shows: 25 km/h
